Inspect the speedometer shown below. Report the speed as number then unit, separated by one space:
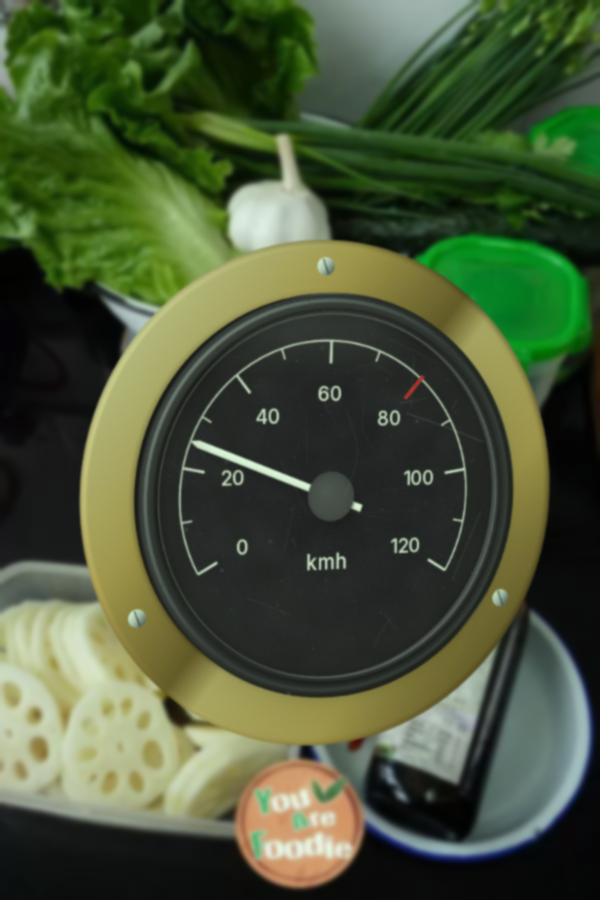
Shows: 25 km/h
